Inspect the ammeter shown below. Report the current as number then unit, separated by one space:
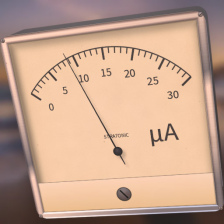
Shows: 9 µA
